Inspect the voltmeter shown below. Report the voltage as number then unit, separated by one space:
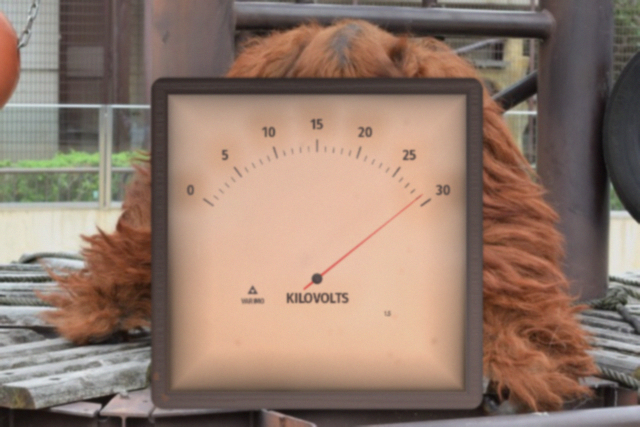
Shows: 29 kV
